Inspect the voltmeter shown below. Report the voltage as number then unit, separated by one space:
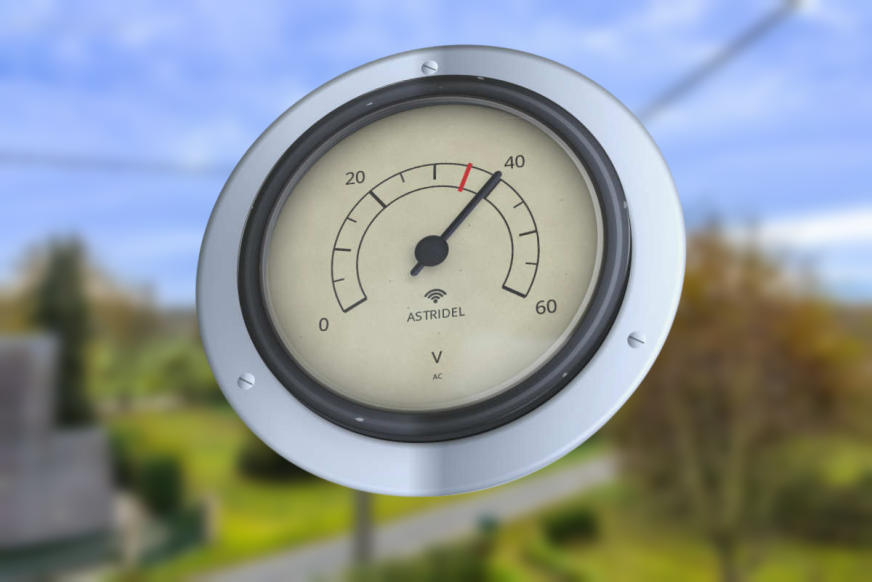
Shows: 40 V
